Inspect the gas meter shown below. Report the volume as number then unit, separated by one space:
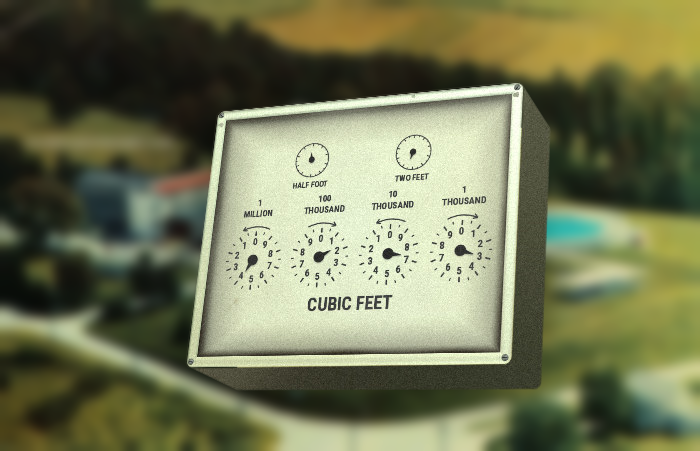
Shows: 417300 ft³
